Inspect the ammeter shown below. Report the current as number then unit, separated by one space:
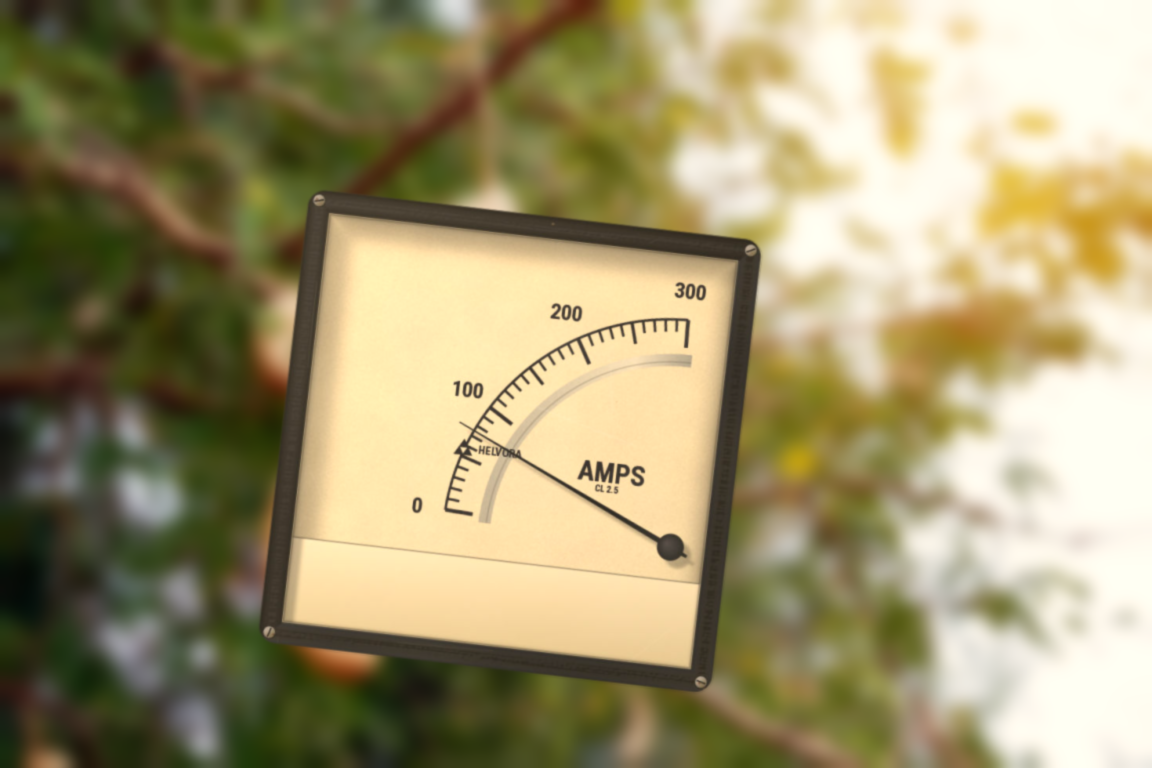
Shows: 75 A
